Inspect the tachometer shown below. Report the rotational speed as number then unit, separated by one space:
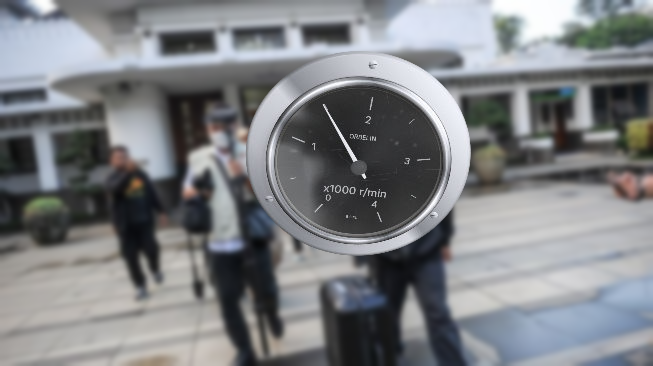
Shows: 1500 rpm
